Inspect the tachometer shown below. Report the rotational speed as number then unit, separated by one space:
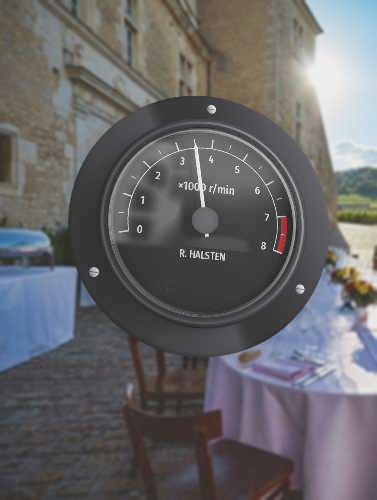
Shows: 3500 rpm
